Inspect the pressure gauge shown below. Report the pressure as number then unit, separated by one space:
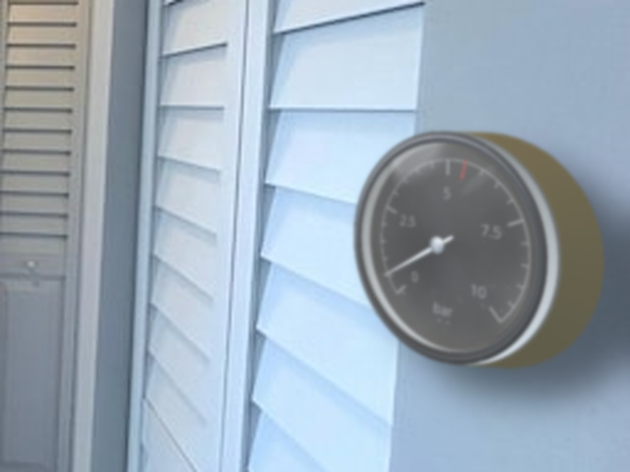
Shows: 0.5 bar
